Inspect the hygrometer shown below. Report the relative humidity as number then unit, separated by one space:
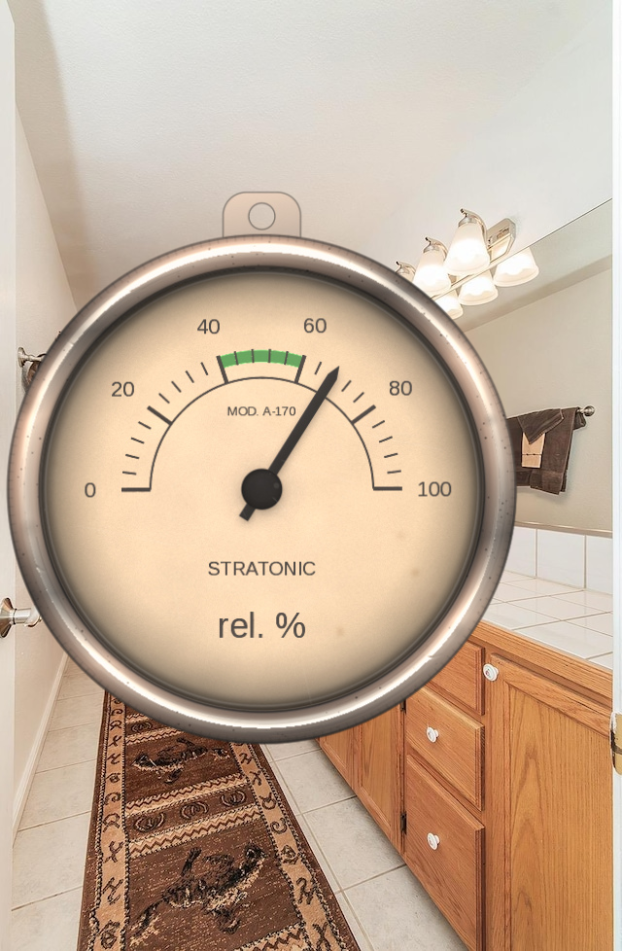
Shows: 68 %
